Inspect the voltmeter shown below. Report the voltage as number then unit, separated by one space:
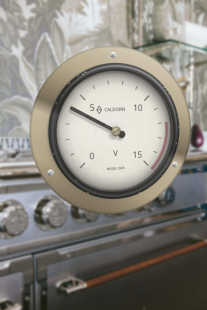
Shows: 4 V
